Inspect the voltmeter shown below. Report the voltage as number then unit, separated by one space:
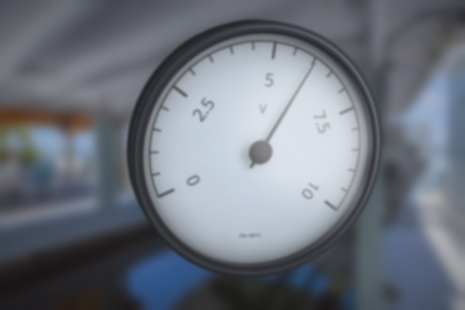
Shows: 6 V
